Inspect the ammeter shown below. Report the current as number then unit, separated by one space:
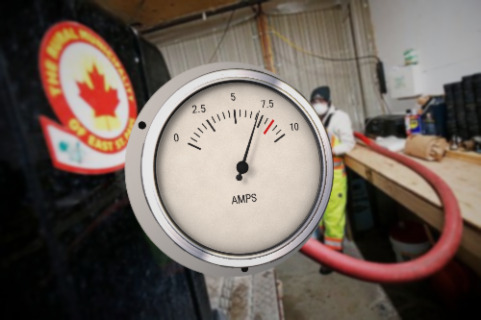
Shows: 7 A
